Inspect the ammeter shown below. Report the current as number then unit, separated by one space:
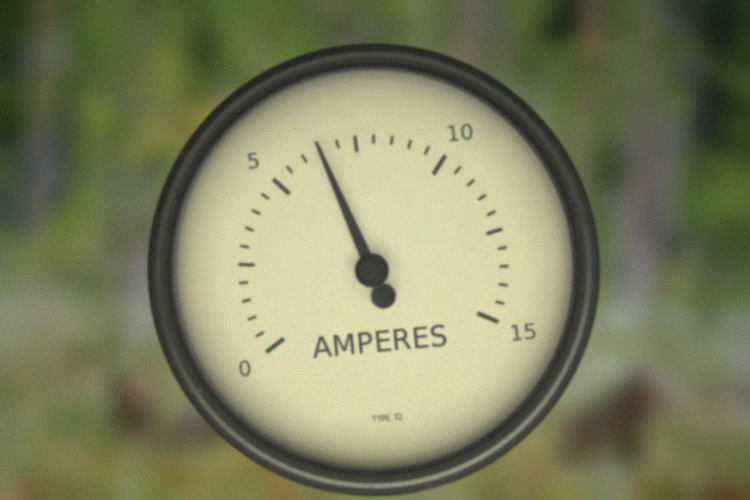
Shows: 6.5 A
